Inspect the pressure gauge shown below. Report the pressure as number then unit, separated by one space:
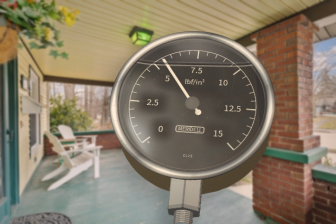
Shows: 5.5 psi
